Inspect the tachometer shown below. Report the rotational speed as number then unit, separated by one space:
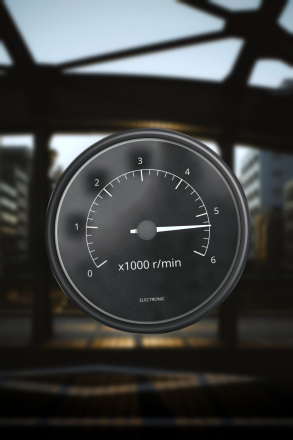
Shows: 5300 rpm
